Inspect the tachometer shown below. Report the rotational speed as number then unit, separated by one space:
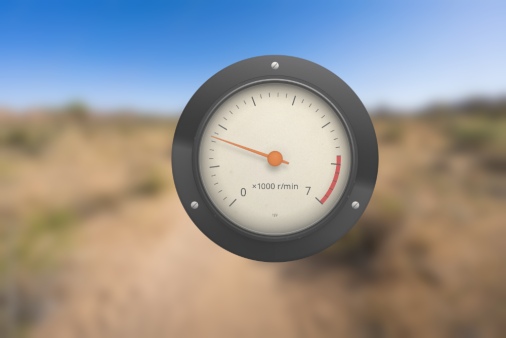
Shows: 1700 rpm
